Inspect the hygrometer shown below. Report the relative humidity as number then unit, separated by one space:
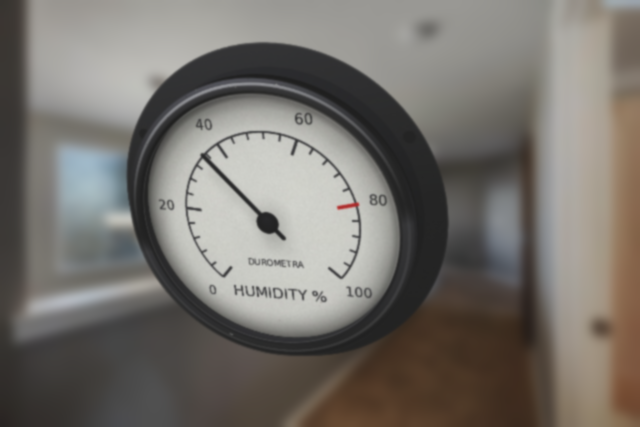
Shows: 36 %
